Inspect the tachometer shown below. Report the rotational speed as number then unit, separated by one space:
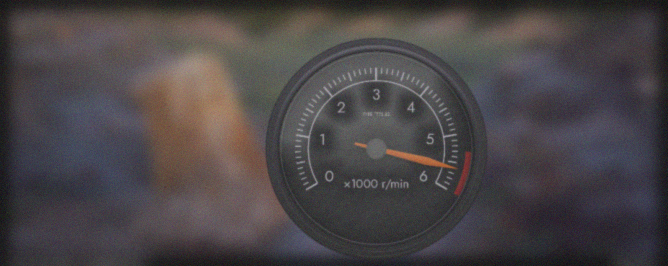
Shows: 5600 rpm
